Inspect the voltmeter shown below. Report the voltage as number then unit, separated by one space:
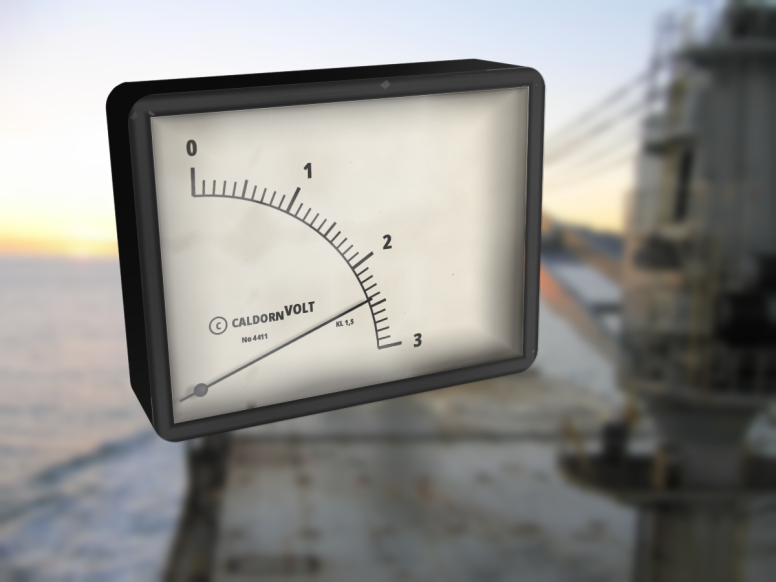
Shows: 2.4 V
